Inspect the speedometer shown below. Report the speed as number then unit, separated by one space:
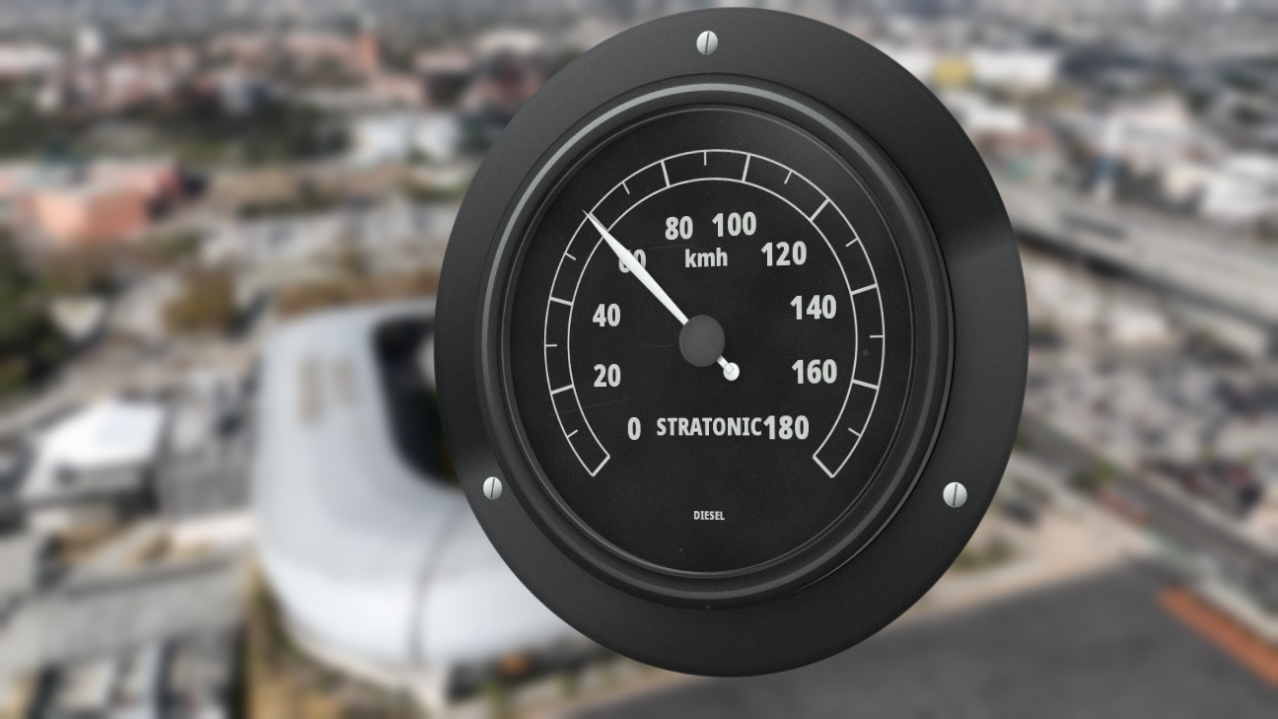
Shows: 60 km/h
